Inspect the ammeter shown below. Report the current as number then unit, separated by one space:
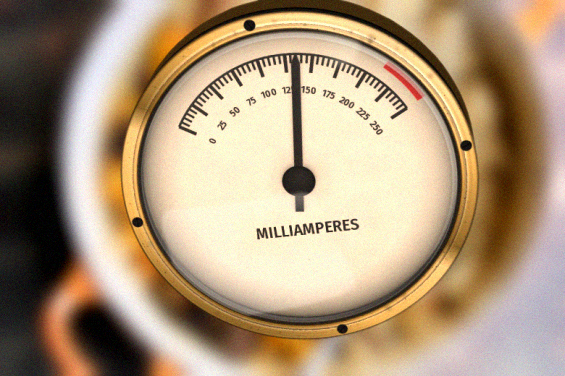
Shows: 135 mA
